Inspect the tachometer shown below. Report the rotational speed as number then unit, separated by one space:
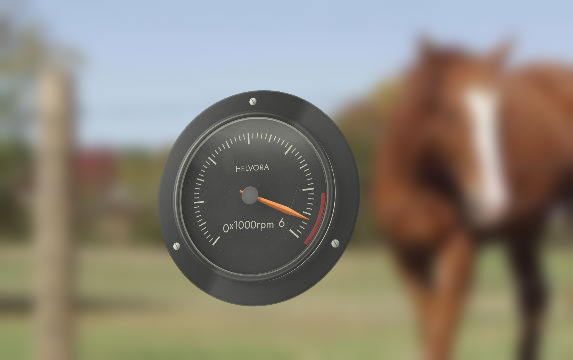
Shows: 5600 rpm
